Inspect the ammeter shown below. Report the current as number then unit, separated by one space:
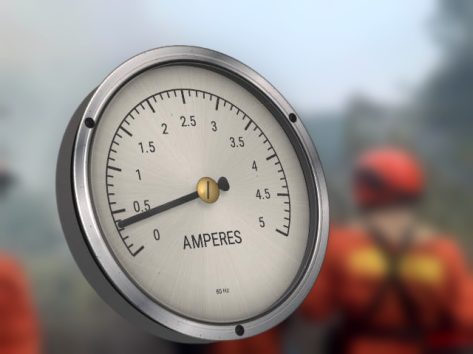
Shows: 0.35 A
